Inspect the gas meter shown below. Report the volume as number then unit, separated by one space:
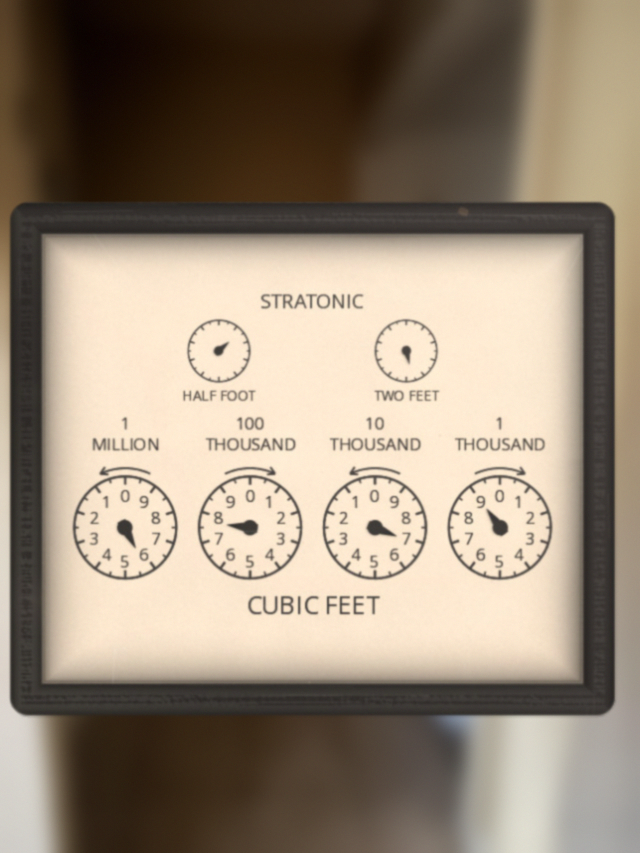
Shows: 576900 ft³
